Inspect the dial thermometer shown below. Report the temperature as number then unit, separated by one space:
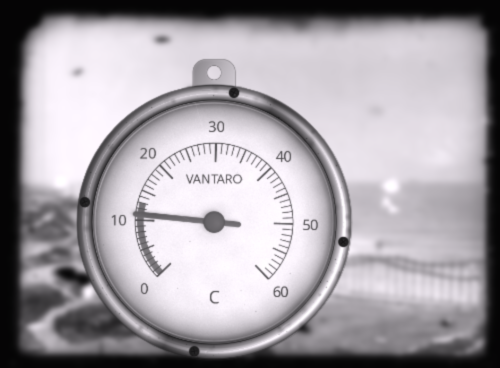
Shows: 11 °C
